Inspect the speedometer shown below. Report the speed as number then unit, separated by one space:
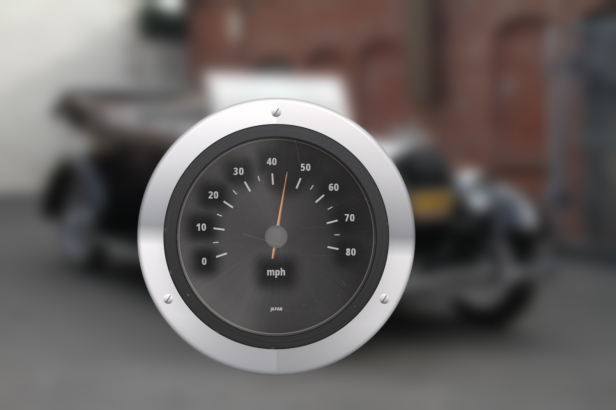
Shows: 45 mph
